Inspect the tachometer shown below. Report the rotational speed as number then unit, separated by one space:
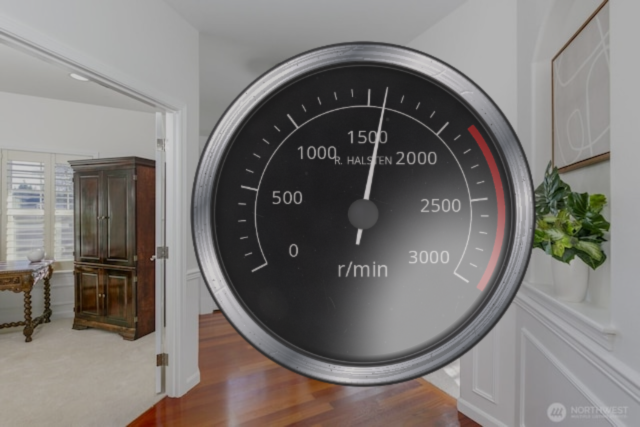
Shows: 1600 rpm
